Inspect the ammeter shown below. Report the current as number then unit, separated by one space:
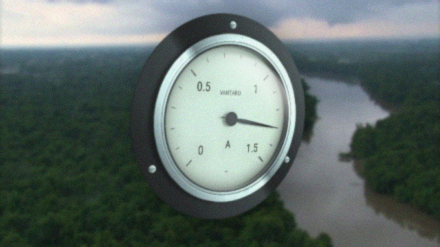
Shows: 1.3 A
